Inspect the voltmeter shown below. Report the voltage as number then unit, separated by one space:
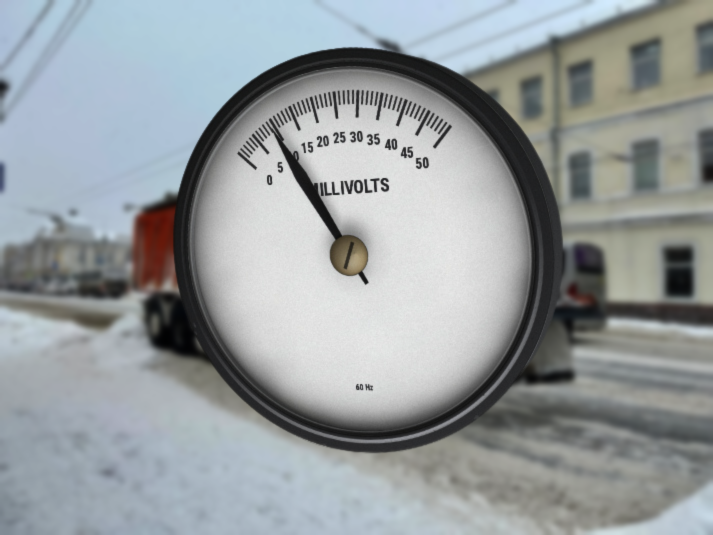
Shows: 10 mV
